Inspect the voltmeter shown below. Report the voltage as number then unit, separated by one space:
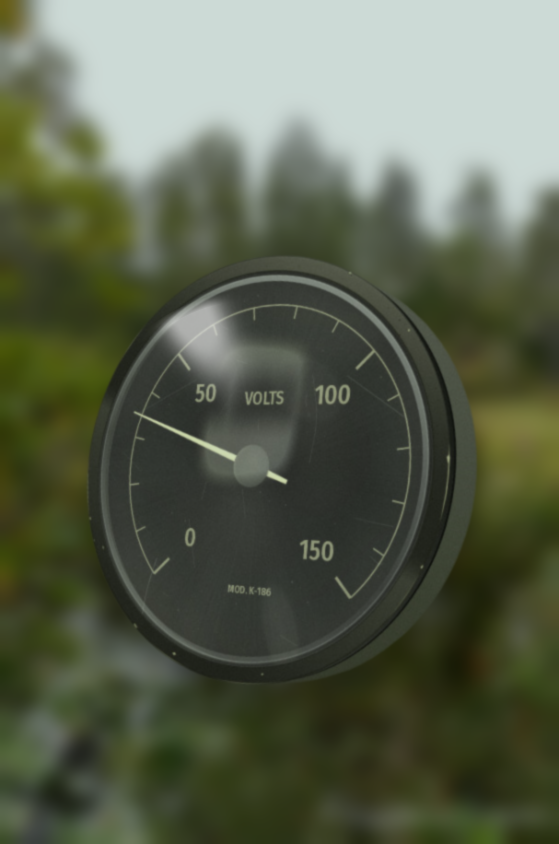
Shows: 35 V
